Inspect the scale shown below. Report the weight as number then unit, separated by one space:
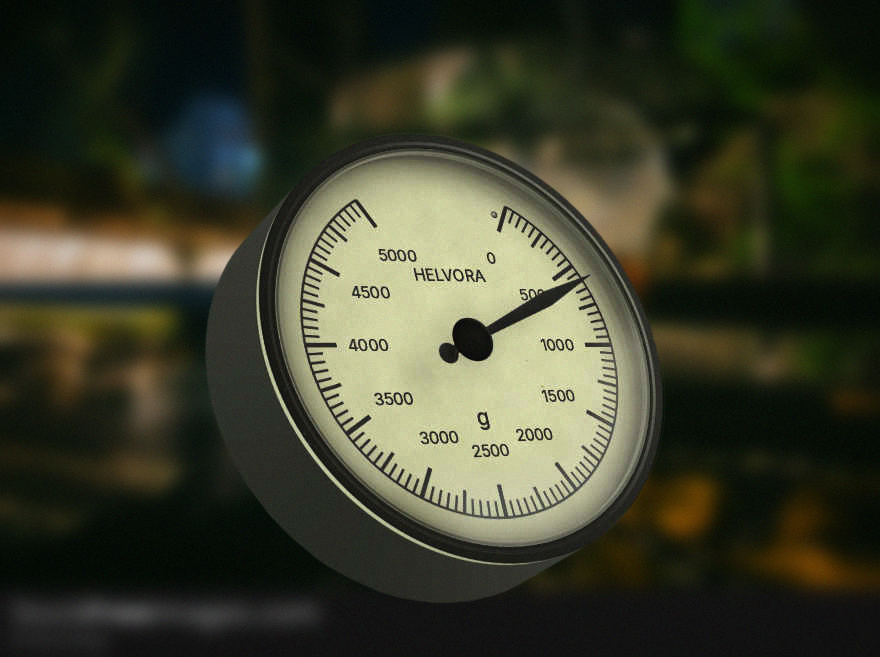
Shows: 600 g
